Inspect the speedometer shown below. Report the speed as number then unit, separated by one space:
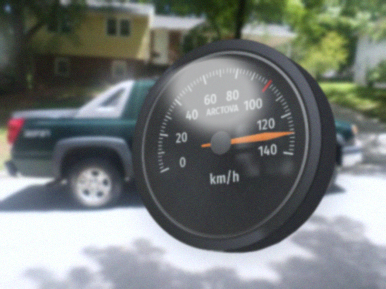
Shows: 130 km/h
